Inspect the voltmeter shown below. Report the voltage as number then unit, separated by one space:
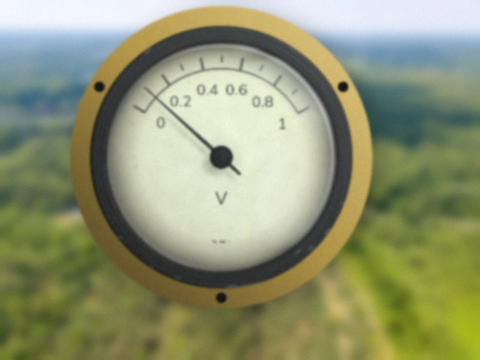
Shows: 0.1 V
